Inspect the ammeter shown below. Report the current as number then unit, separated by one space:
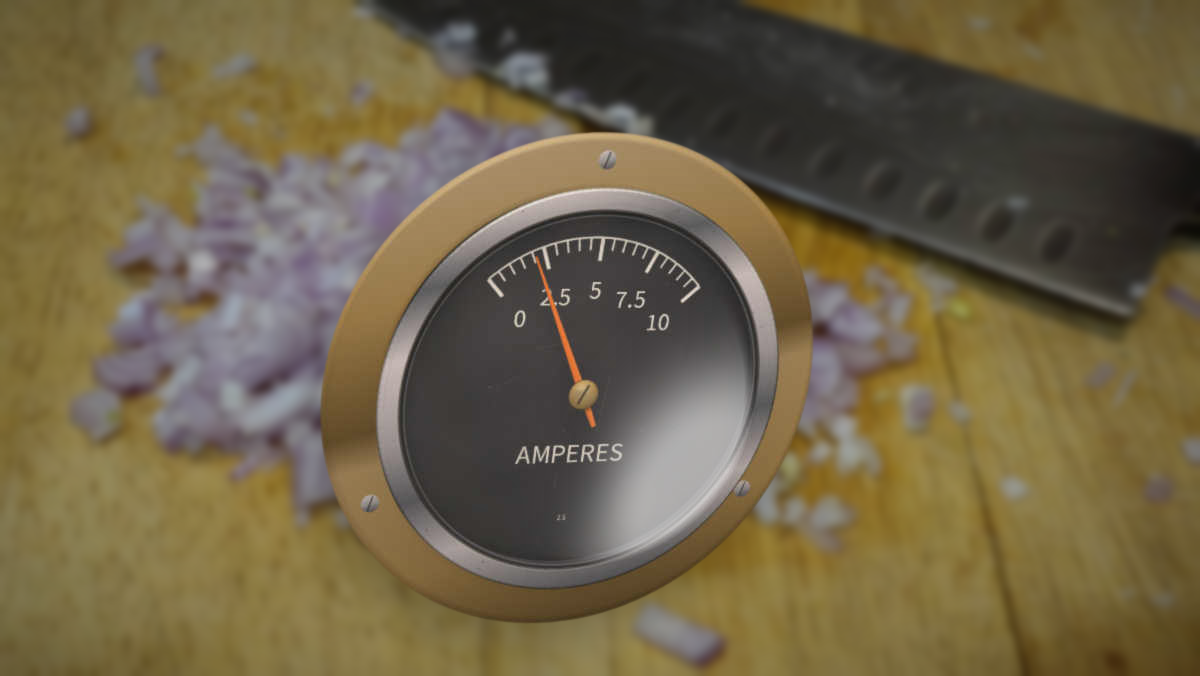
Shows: 2 A
